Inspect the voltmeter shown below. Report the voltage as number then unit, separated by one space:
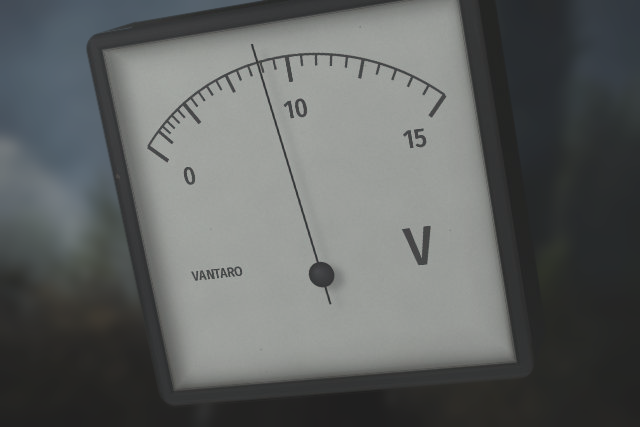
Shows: 9 V
